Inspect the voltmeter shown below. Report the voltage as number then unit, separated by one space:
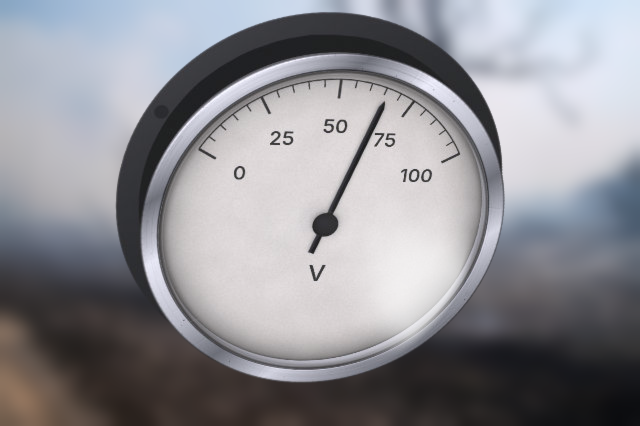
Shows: 65 V
